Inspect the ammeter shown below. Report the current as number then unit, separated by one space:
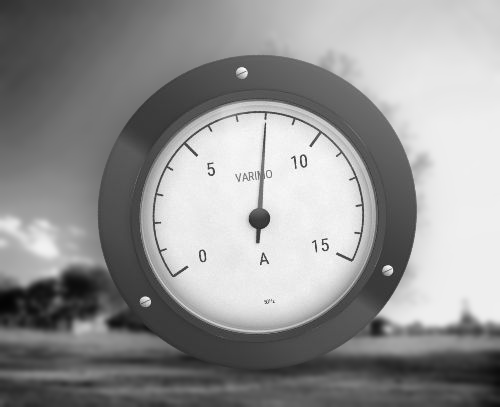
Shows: 8 A
